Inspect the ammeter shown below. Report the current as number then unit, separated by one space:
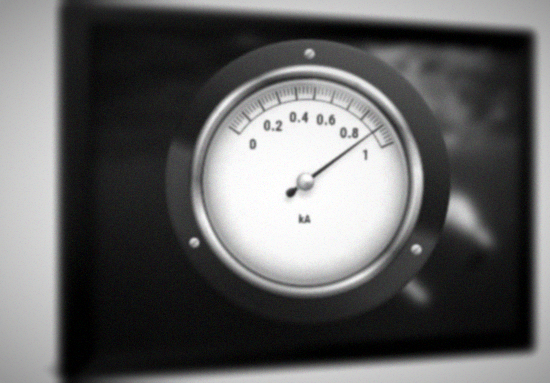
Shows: 0.9 kA
